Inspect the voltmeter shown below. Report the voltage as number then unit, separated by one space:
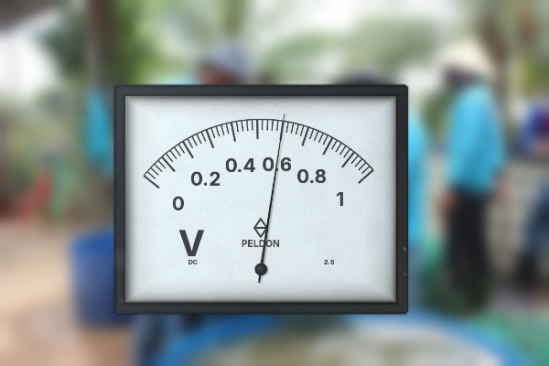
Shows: 0.6 V
